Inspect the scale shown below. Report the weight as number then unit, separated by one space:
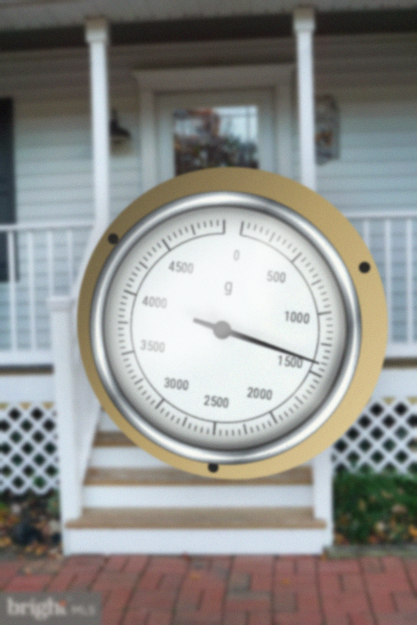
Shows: 1400 g
